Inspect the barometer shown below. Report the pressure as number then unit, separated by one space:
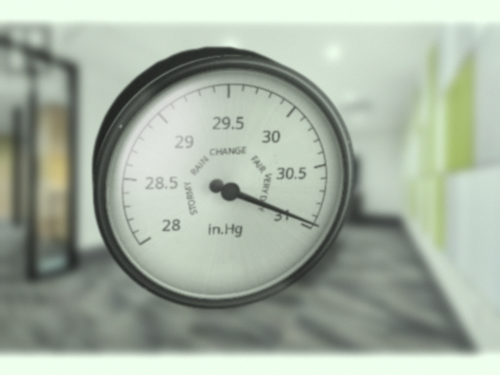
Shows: 30.95 inHg
